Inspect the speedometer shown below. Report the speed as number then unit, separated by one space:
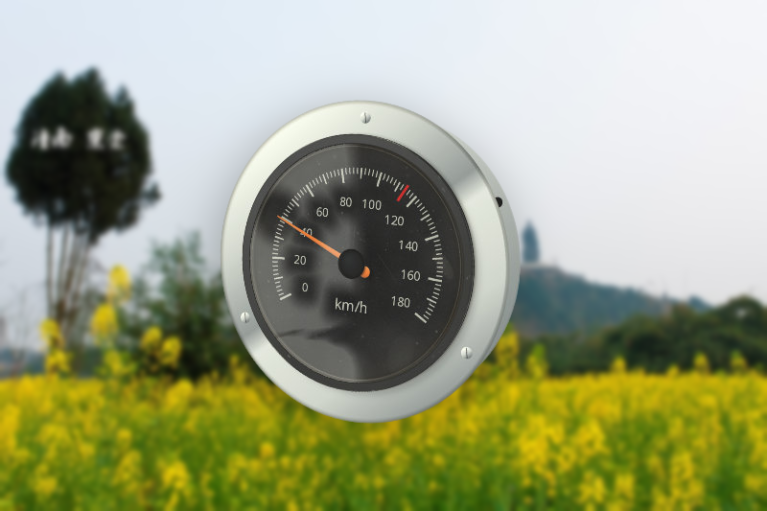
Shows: 40 km/h
